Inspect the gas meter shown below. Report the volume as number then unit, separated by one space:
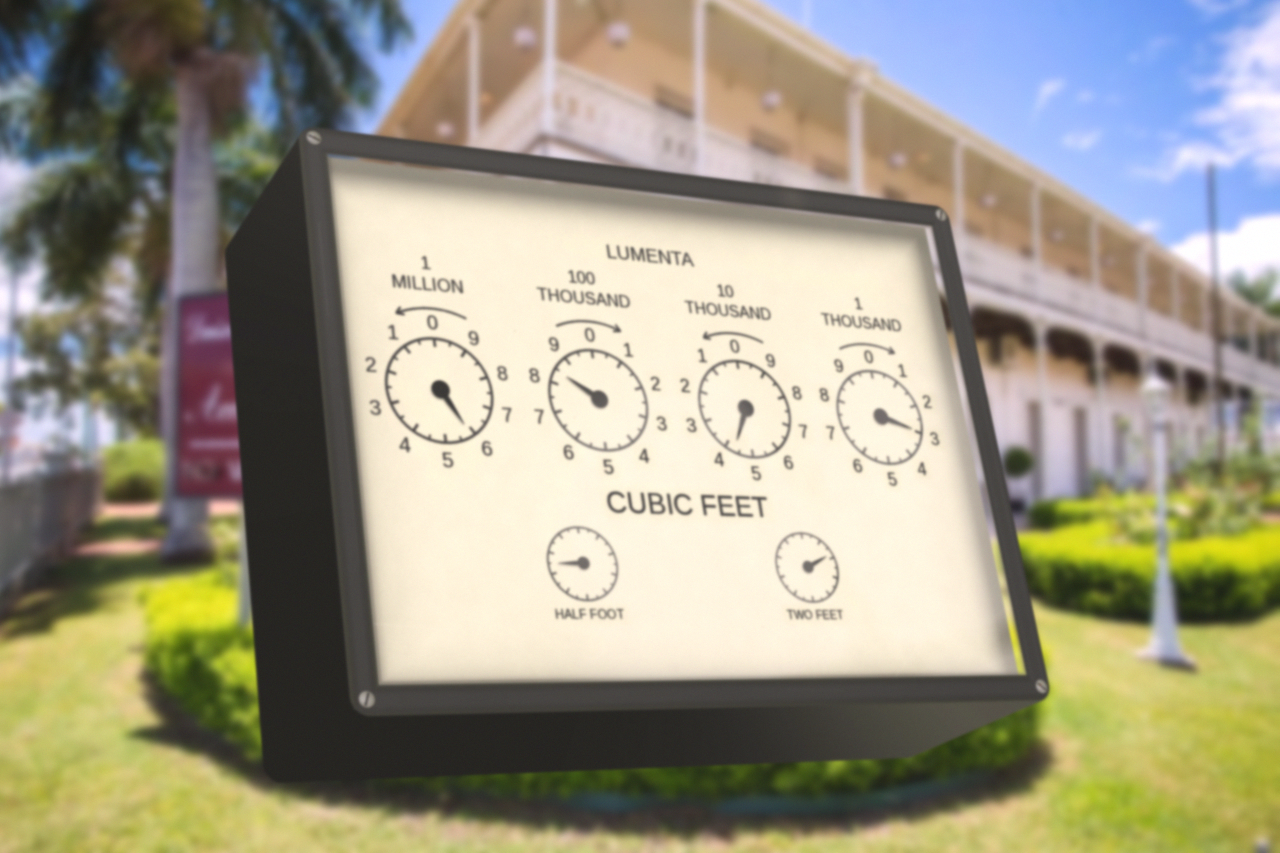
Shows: 584300 ft³
